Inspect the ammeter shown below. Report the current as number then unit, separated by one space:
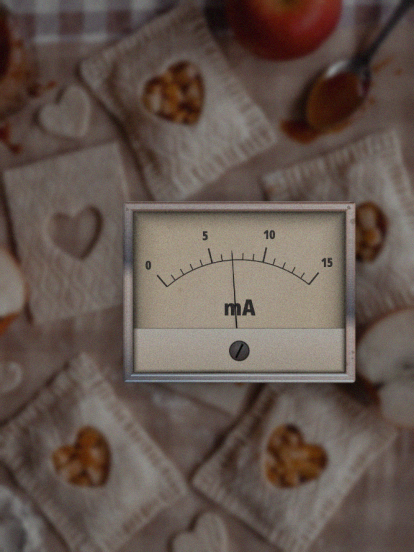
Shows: 7 mA
